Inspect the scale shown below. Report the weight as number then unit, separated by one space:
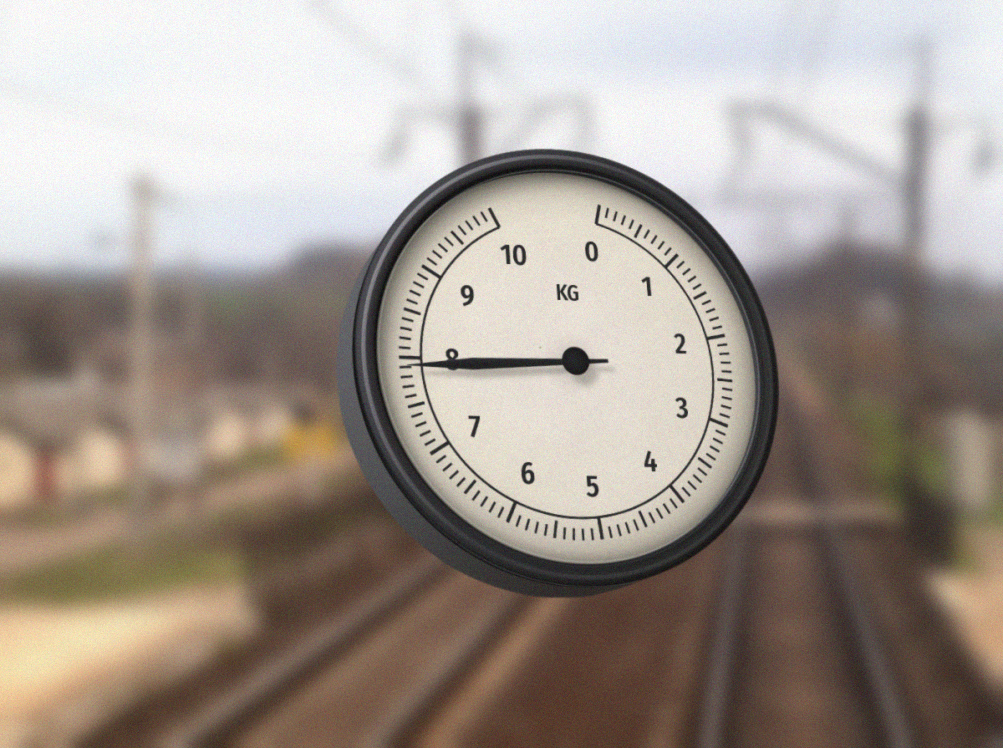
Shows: 7.9 kg
